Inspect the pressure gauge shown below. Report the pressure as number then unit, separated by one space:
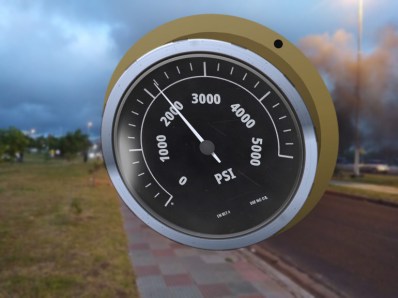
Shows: 2200 psi
